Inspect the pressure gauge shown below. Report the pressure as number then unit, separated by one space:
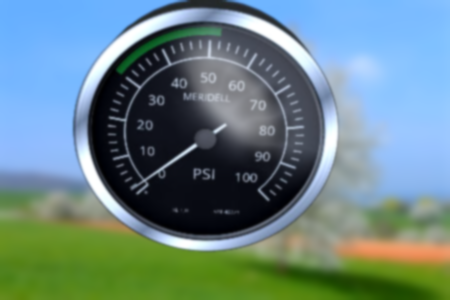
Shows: 2 psi
